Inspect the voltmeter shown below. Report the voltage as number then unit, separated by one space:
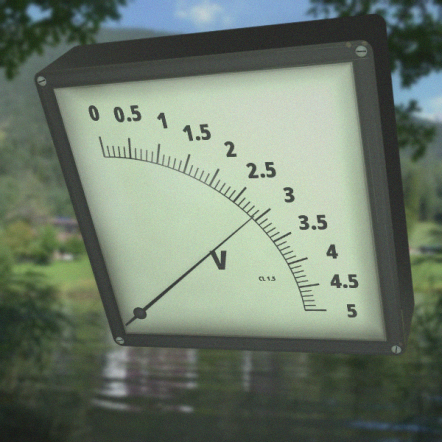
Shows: 2.9 V
